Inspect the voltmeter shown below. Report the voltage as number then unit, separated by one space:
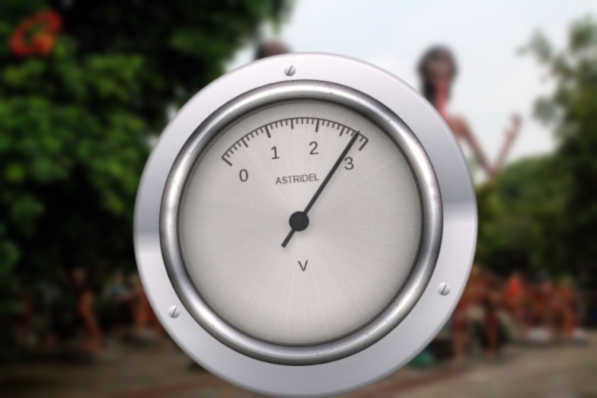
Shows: 2.8 V
